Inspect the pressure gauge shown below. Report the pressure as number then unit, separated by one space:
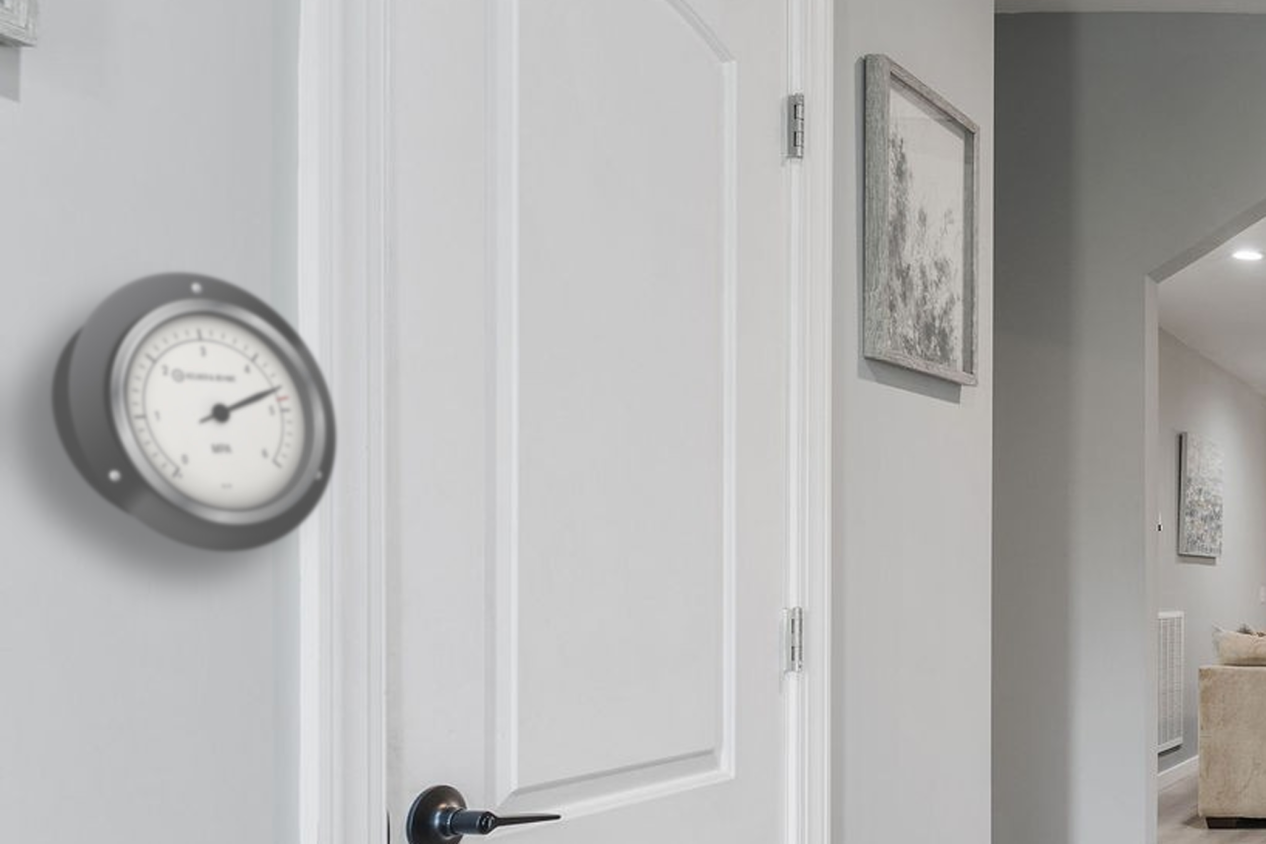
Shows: 4.6 MPa
